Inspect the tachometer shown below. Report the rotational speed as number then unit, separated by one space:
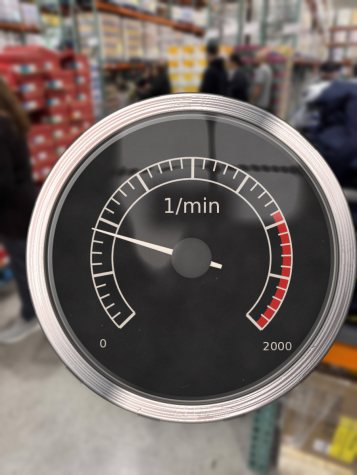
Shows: 450 rpm
